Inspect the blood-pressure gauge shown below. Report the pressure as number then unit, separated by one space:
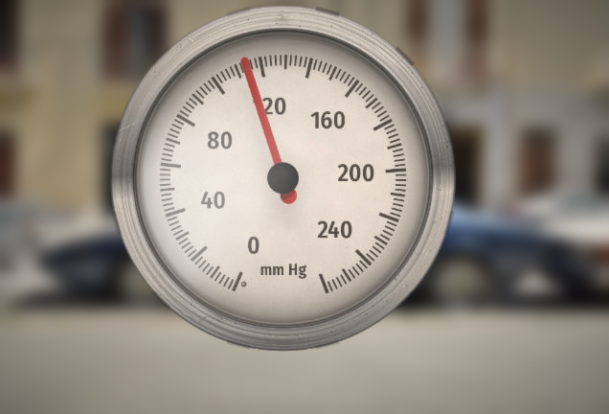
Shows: 114 mmHg
